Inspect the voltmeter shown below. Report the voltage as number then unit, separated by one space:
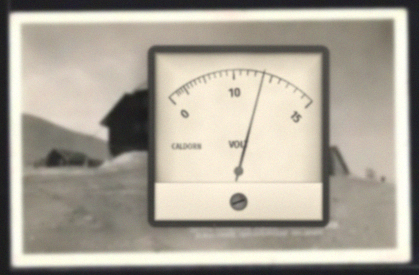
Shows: 12 V
